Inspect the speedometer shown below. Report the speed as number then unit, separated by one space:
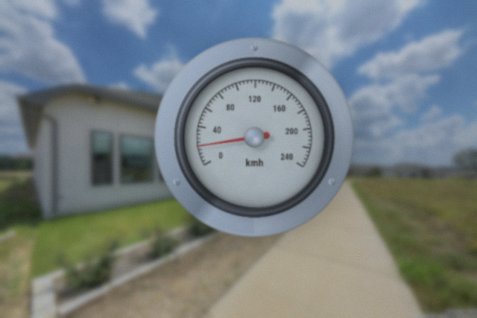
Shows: 20 km/h
